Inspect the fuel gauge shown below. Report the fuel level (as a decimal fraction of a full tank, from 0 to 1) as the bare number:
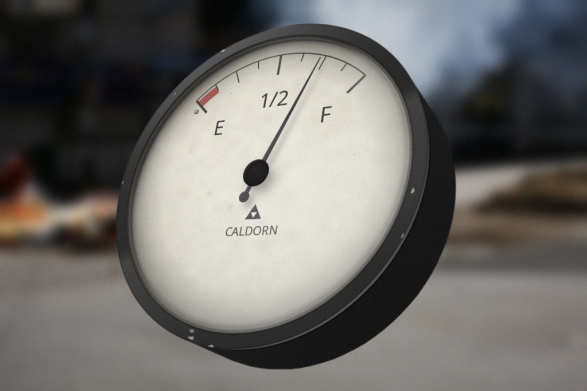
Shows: 0.75
